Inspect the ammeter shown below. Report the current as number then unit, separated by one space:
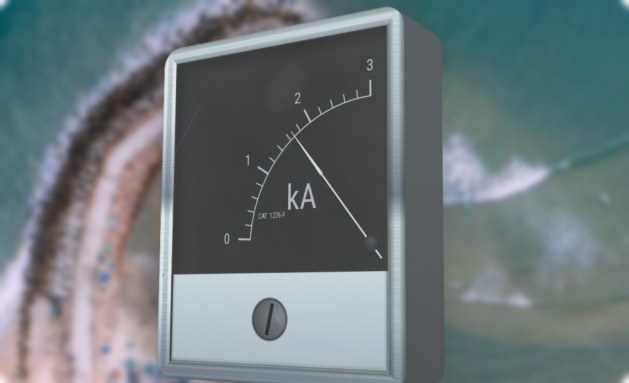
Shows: 1.7 kA
